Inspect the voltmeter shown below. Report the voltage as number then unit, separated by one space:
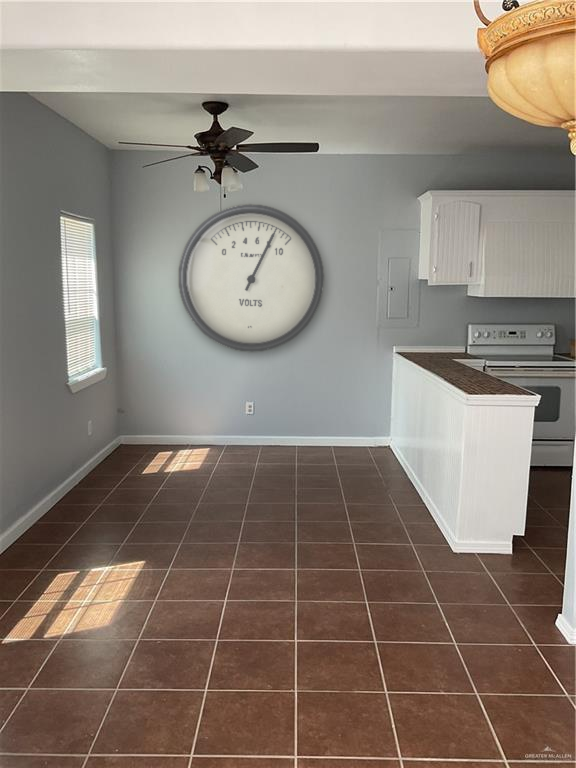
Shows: 8 V
